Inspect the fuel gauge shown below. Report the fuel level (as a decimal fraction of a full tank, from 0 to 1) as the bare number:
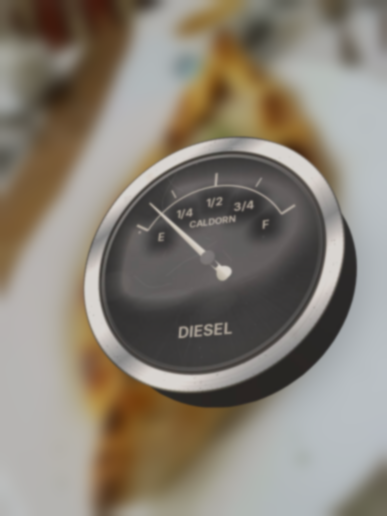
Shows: 0.125
